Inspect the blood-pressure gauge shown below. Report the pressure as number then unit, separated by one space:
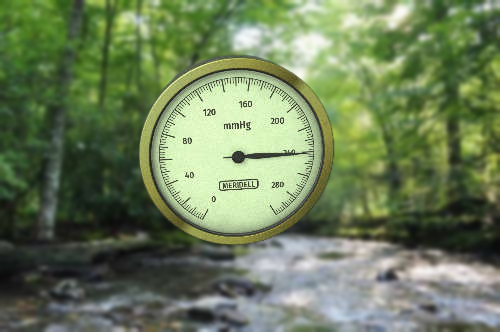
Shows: 240 mmHg
